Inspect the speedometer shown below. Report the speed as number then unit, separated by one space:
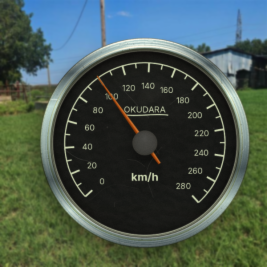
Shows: 100 km/h
